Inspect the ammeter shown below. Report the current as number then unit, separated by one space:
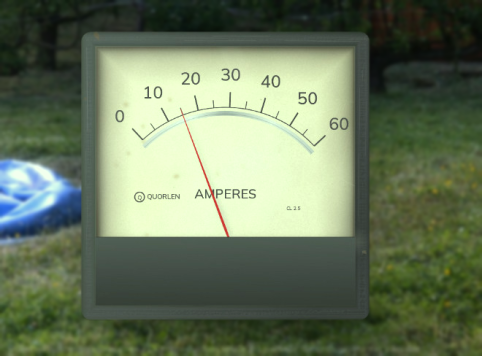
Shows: 15 A
